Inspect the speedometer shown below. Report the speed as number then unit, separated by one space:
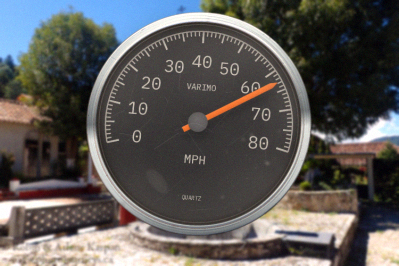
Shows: 63 mph
